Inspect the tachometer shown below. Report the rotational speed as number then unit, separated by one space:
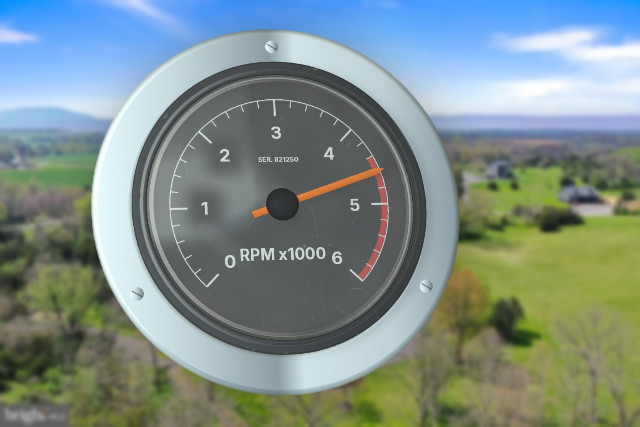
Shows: 4600 rpm
